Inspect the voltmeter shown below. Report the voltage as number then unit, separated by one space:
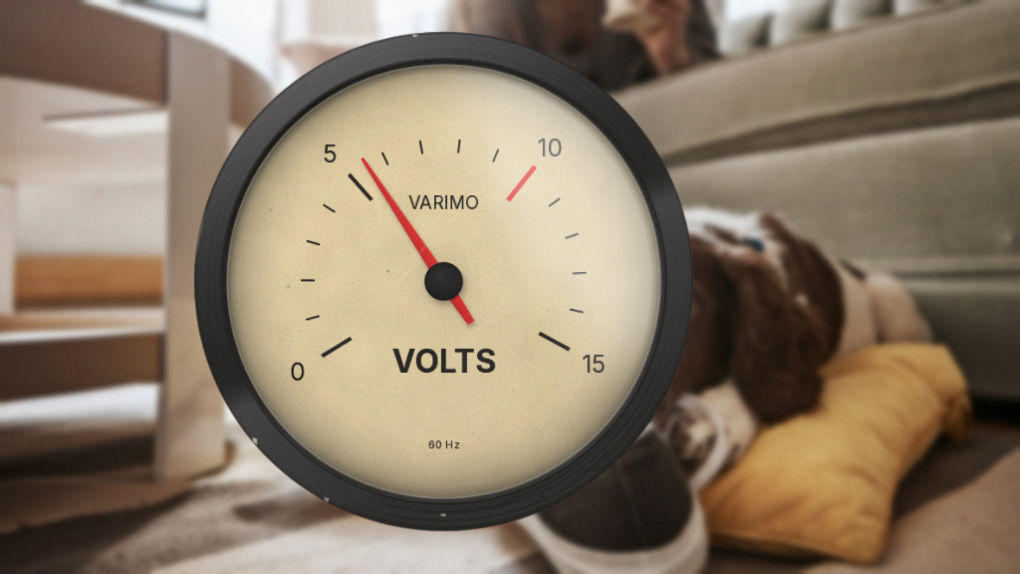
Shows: 5.5 V
